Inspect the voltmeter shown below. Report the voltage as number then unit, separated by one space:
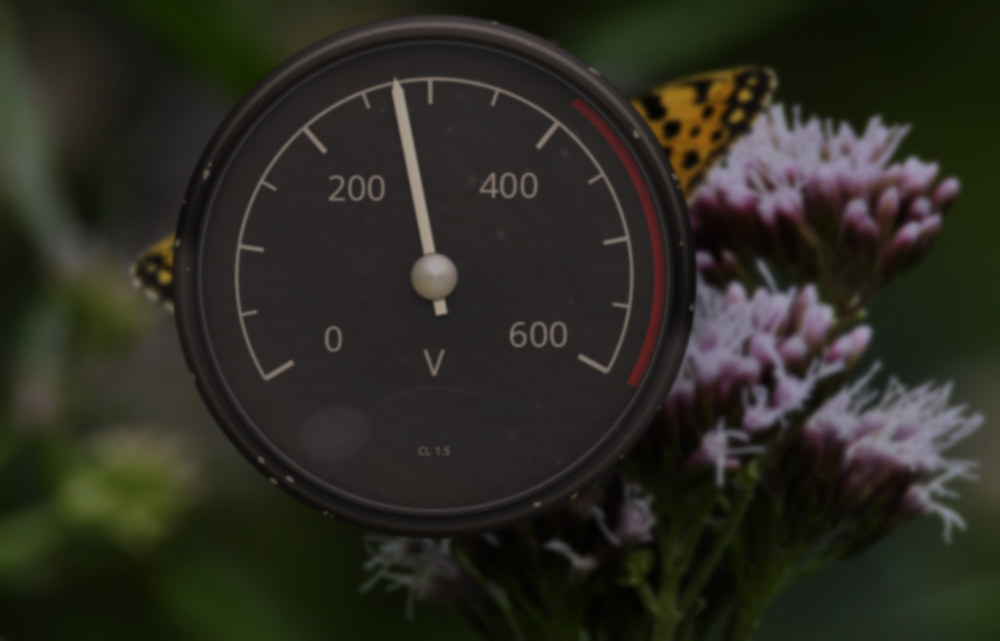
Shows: 275 V
